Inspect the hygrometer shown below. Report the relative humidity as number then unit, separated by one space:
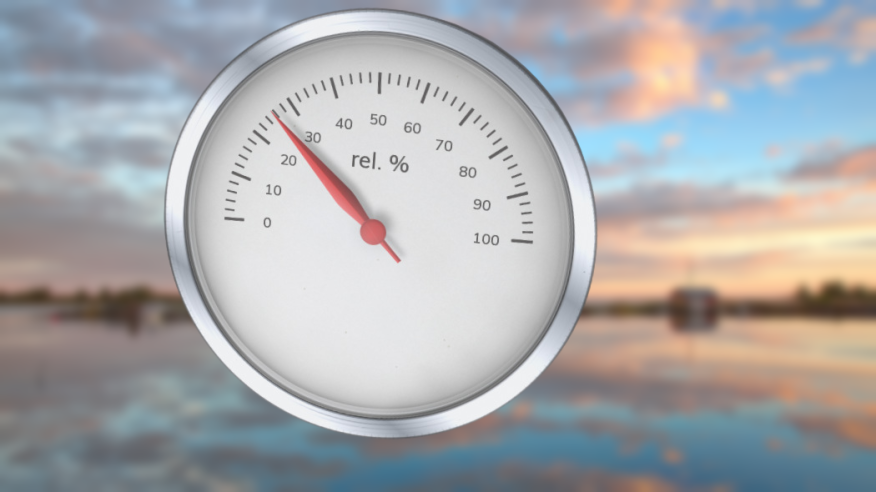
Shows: 26 %
